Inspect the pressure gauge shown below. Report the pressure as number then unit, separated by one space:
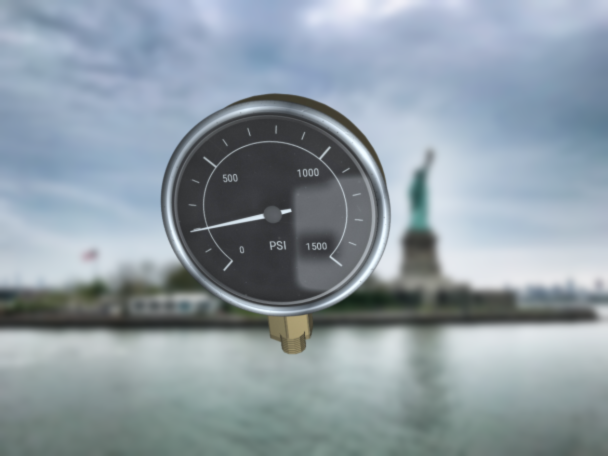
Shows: 200 psi
